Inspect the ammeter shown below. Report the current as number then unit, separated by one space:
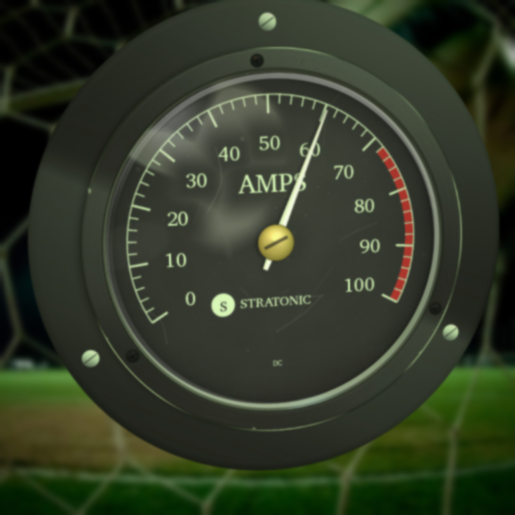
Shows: 60 A
